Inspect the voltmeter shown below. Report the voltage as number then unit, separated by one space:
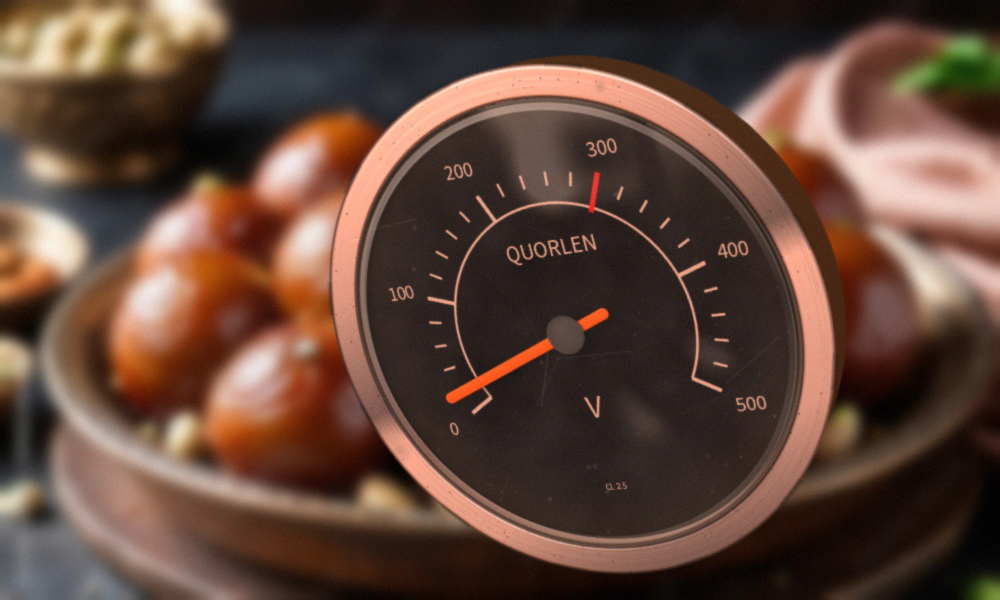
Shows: 20 V
